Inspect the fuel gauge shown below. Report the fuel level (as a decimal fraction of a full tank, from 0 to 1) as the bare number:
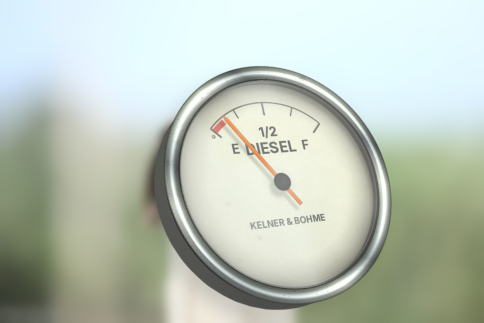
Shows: 0.125
